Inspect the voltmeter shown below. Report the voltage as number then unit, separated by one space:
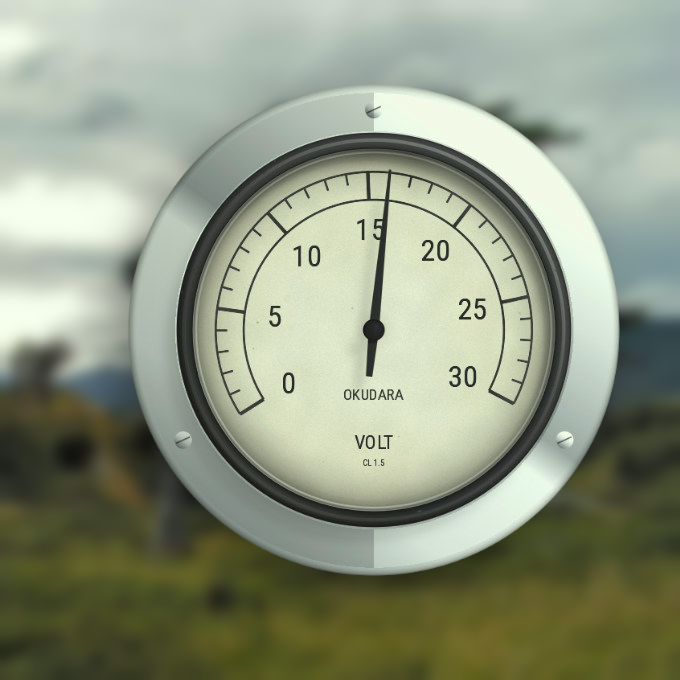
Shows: 16 V
